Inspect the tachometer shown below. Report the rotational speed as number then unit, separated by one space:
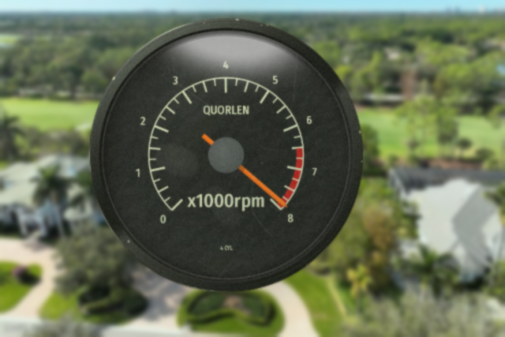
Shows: 7875 rpm
